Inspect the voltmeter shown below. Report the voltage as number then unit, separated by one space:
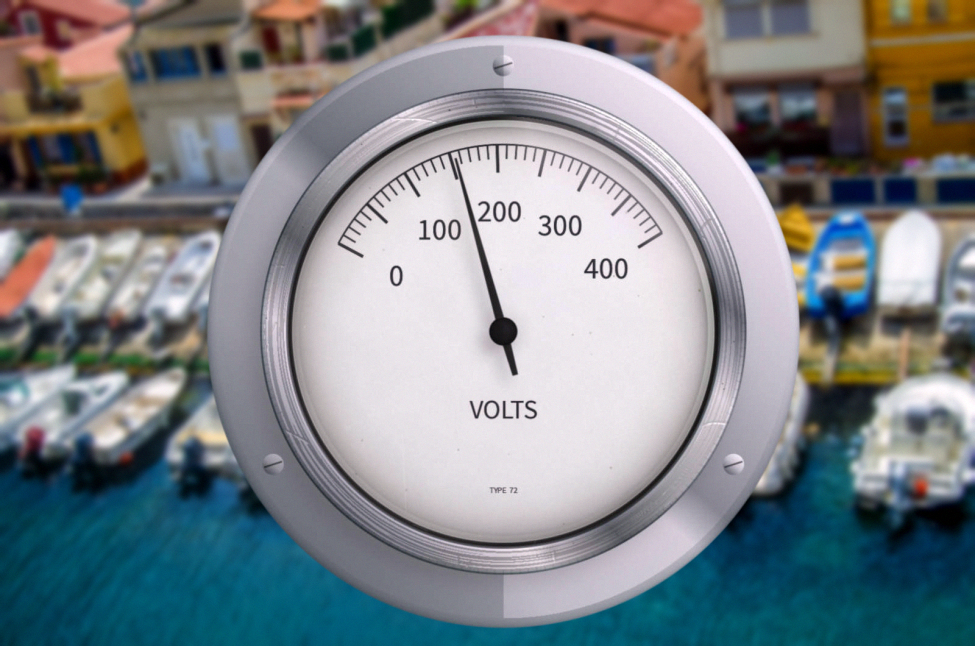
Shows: 155 V
